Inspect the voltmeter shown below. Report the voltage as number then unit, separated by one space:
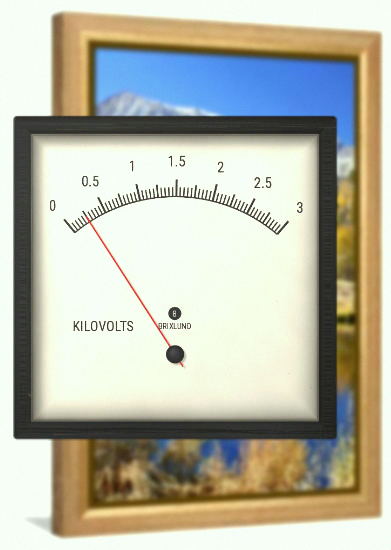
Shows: 0.25 kV
